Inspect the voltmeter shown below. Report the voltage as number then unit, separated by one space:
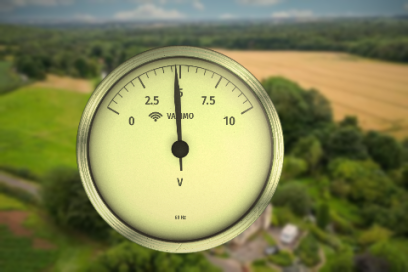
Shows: 4.75 V
